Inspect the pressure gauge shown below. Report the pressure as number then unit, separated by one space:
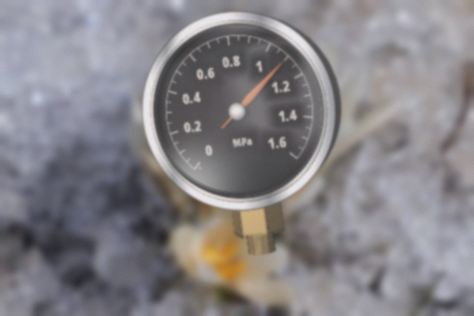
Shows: 1.1 MPa
